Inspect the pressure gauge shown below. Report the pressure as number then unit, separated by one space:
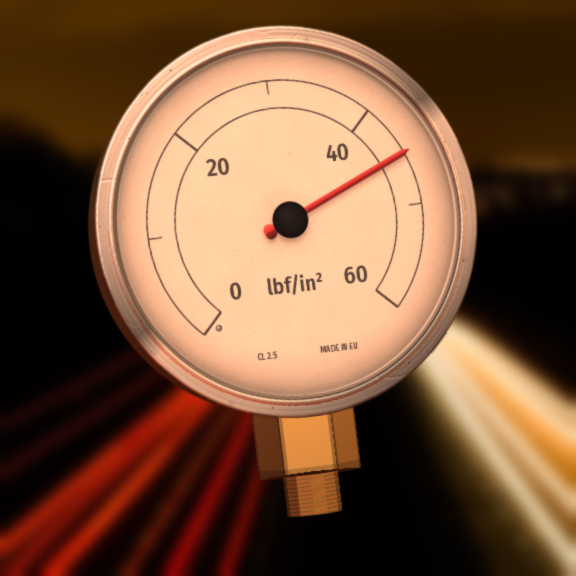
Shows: 45 psi
